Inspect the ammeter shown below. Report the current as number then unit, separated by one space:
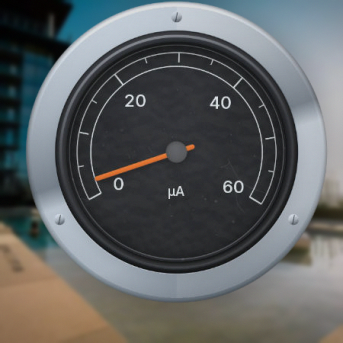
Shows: 2.5 µA
